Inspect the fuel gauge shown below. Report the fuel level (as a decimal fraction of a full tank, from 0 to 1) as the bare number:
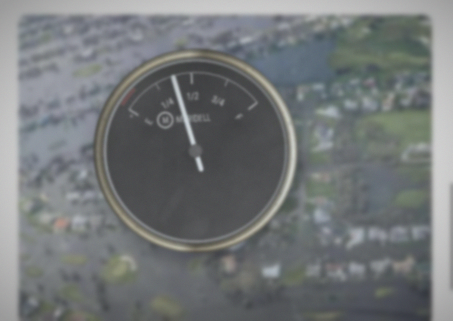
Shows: 0.375
